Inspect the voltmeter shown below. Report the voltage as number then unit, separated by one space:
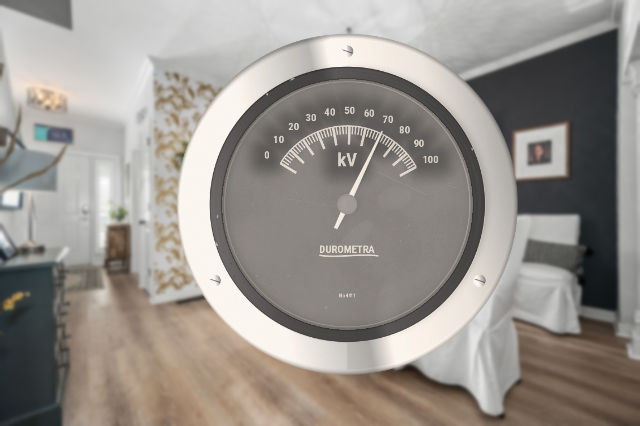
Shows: 70 kV
